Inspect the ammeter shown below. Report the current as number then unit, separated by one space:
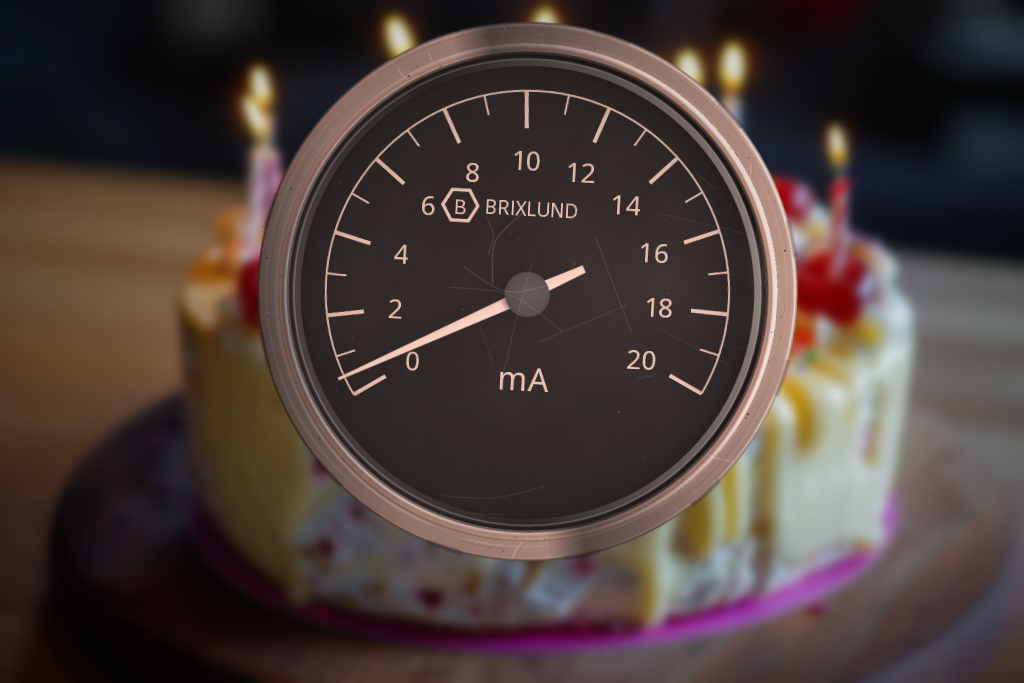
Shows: 0.5 mA
